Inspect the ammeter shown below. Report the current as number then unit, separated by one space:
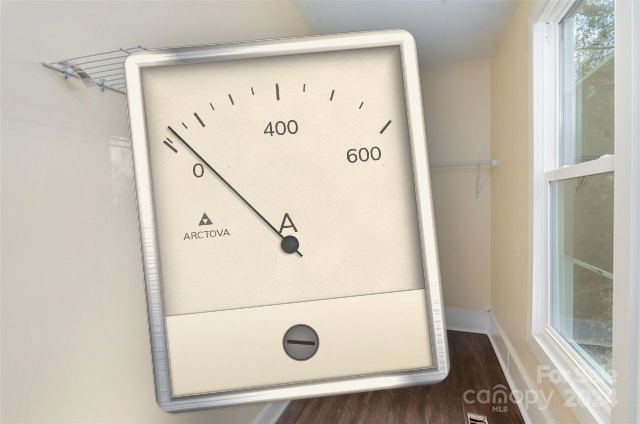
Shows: 100 A
